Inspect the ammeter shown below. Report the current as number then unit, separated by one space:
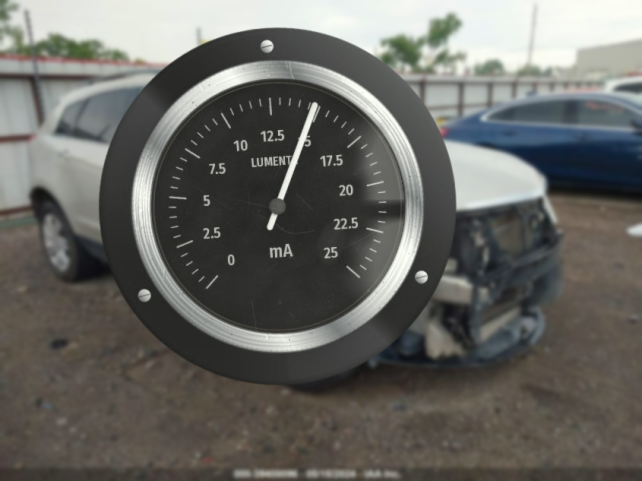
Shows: 14.75 mA
